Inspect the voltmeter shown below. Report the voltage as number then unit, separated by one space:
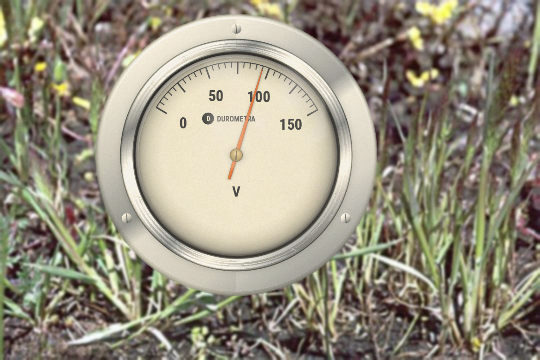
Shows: 95 V
